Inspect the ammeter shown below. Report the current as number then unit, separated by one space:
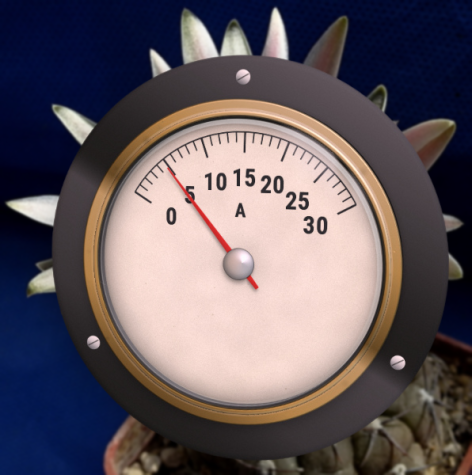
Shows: 5 A
